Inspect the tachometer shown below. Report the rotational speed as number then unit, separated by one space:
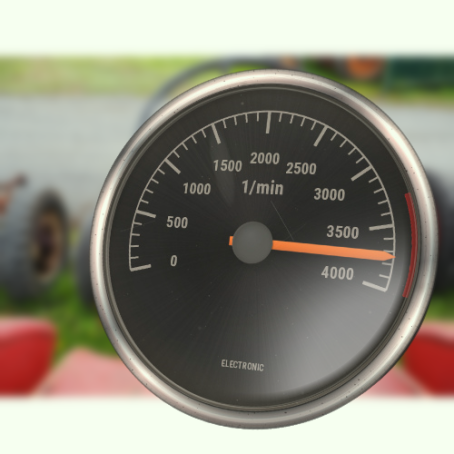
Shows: 3750 rpm
